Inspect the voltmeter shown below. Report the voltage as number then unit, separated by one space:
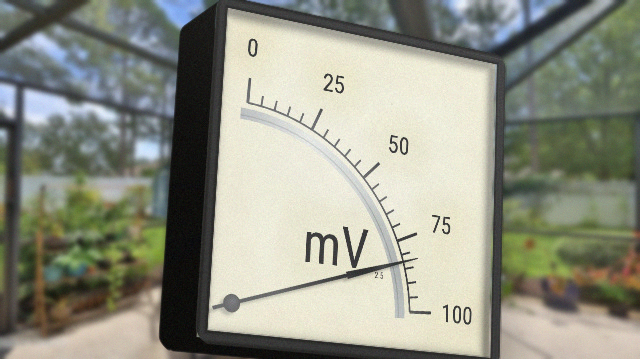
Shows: 82.5 mV
